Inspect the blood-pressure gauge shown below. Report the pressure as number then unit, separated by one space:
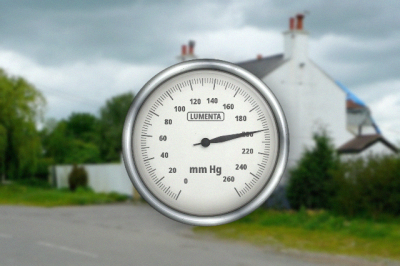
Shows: 200 mmHg
